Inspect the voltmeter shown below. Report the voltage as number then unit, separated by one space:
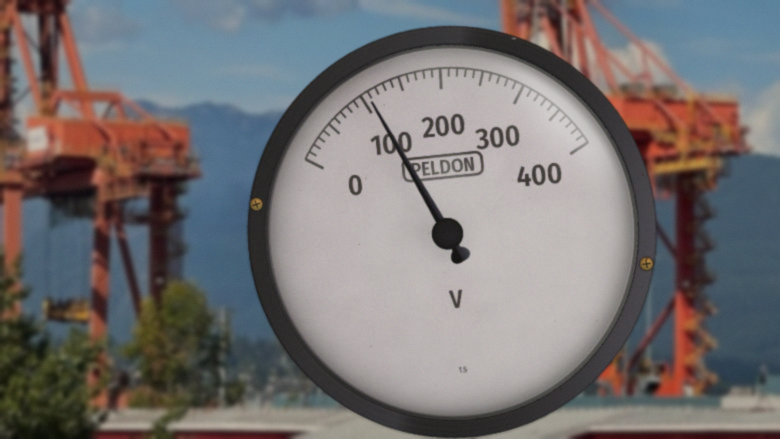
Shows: 110 V
